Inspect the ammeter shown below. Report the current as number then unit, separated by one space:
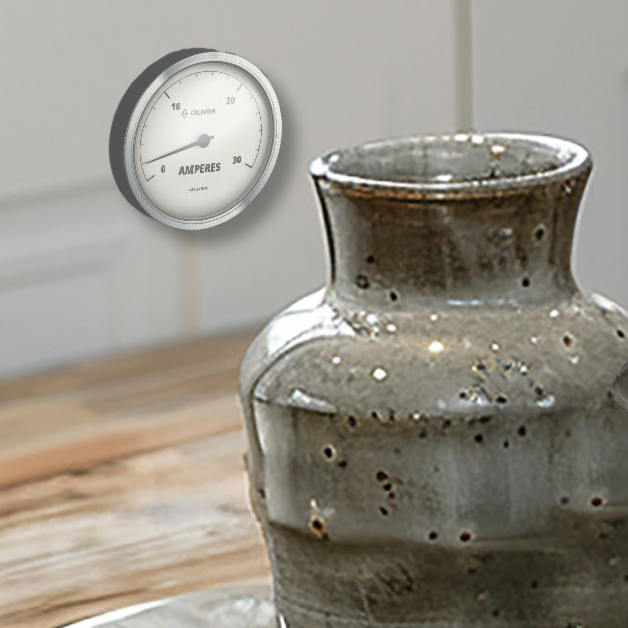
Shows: 2 A
